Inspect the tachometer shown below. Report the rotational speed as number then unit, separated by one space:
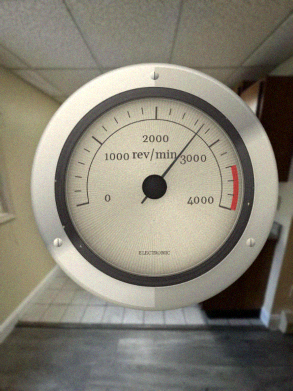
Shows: 2700 rpm
